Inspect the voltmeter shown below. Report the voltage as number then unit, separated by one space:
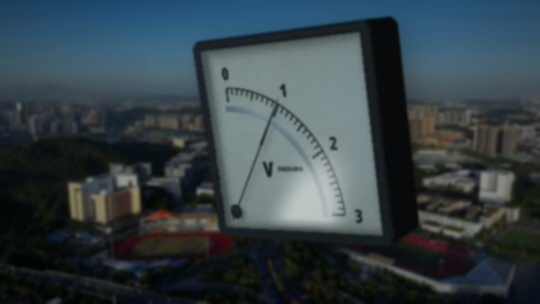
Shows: 1 V
